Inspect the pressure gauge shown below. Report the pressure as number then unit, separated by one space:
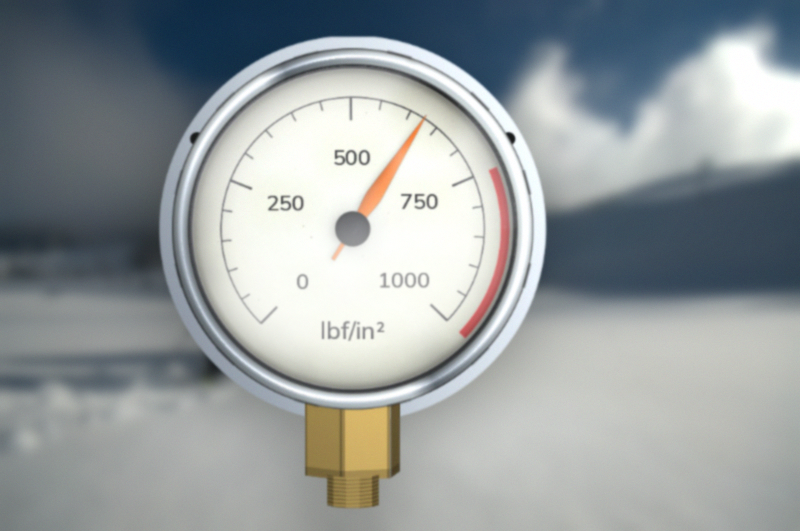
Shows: 625 psi
